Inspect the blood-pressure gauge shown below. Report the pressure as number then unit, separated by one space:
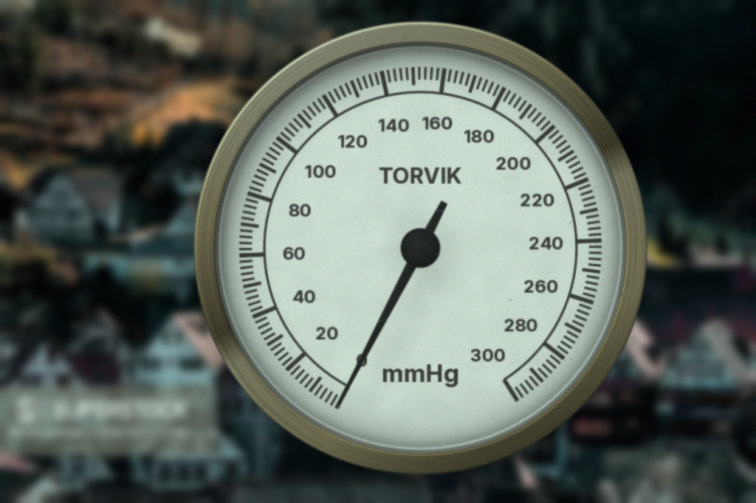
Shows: 0 mmHg
